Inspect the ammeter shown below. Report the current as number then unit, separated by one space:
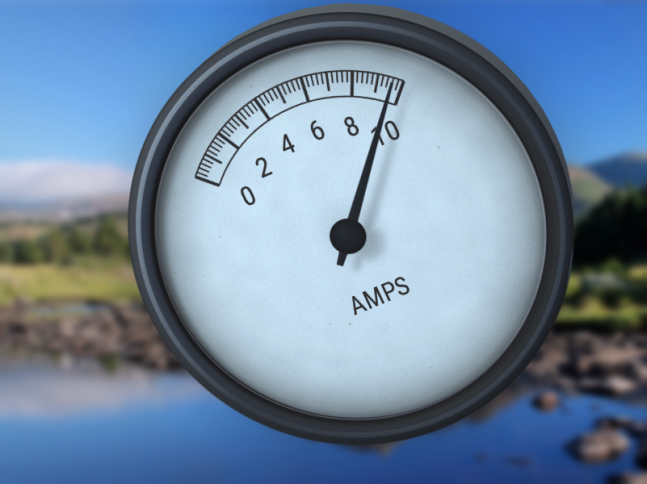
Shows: 9.6 A
